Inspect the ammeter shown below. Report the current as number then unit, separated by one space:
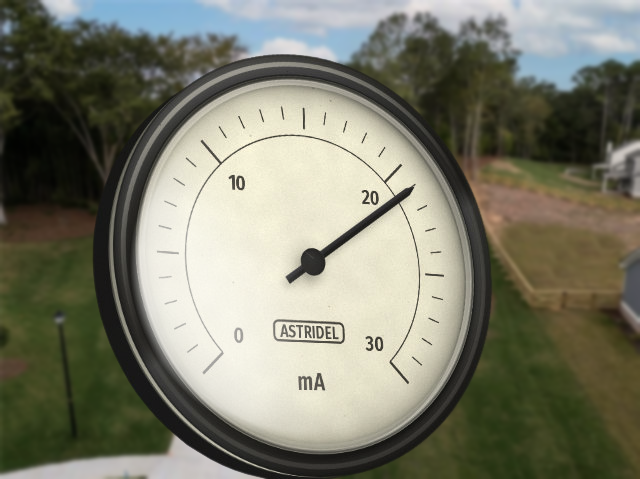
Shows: 21 mA
